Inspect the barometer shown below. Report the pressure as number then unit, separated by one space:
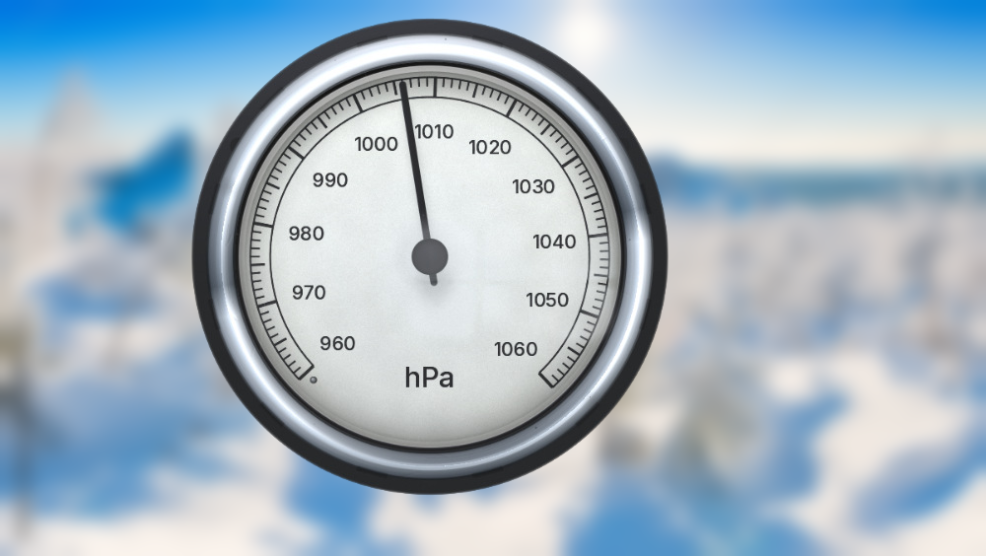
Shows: 1006 hPa
